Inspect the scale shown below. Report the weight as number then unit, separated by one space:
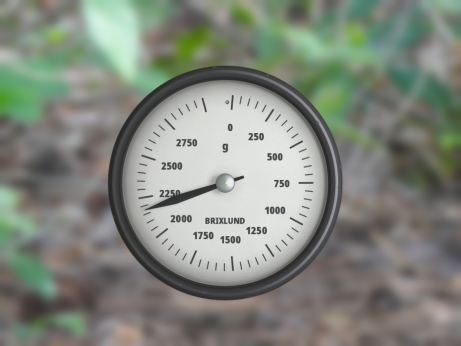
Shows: 2175 g
